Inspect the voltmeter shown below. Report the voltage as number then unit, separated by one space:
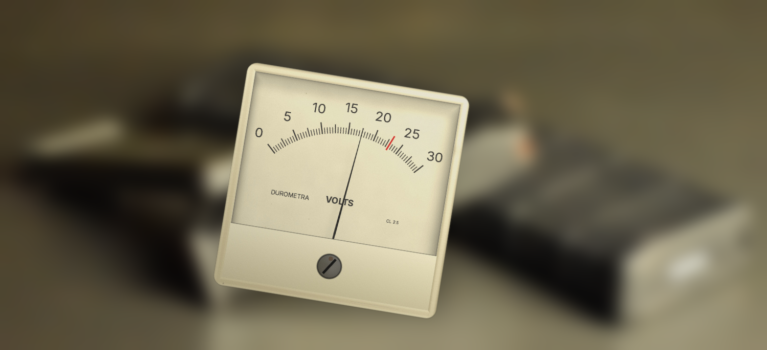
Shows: 17.5 V
